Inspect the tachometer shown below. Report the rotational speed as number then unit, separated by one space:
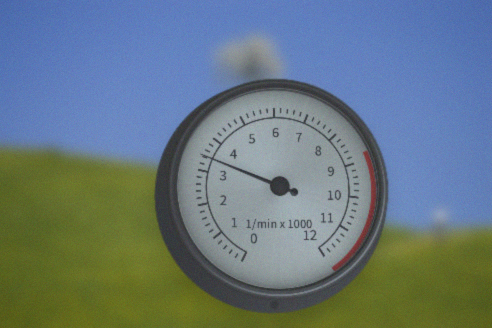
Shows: 3400 rpm
